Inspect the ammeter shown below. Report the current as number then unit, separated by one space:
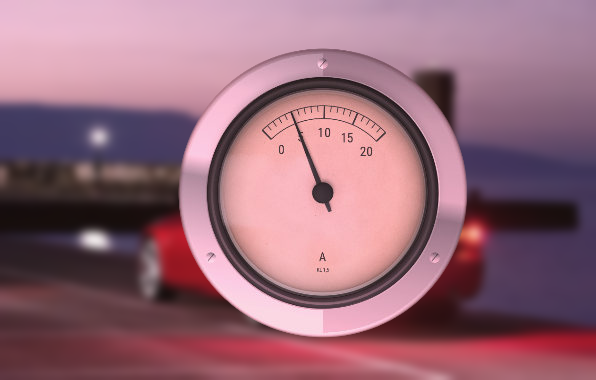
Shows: 5 A
